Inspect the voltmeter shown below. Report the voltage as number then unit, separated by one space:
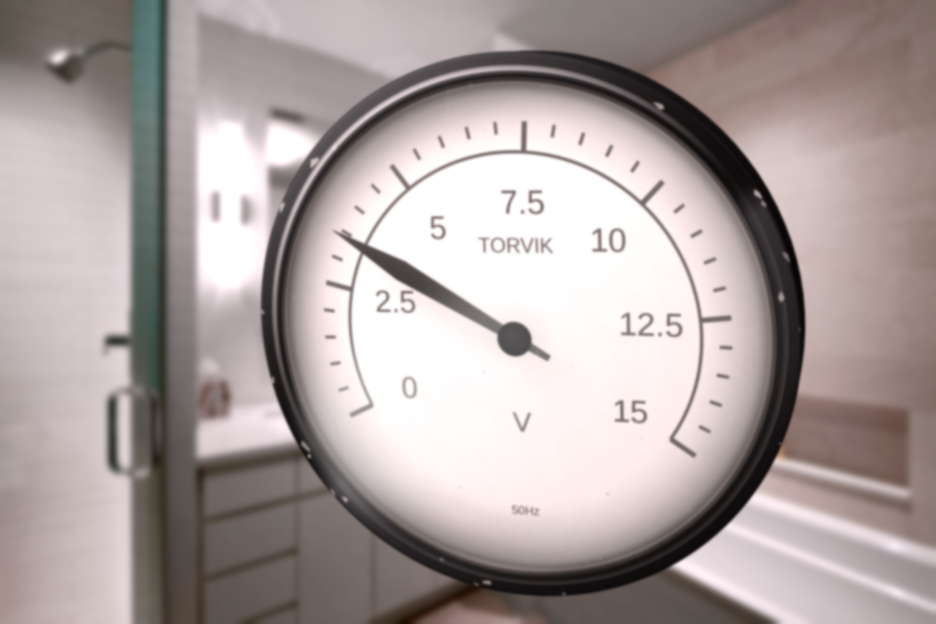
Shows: 3.5 V
